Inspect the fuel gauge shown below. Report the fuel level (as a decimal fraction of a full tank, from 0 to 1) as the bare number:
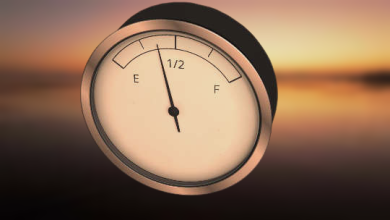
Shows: 0.375
